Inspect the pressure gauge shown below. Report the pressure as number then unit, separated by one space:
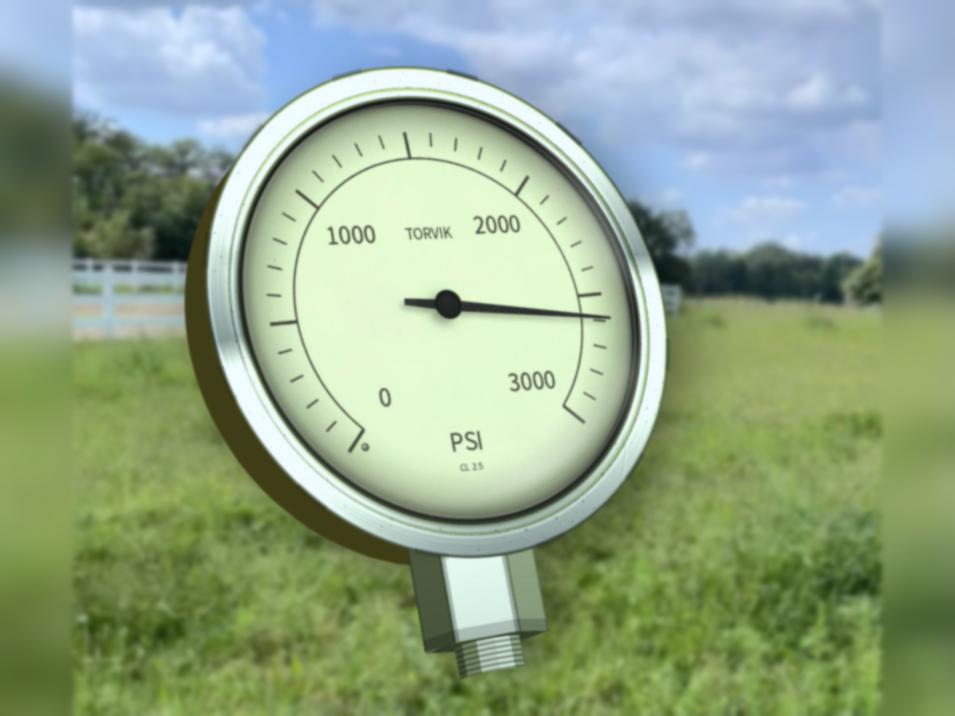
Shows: 2600 psi
